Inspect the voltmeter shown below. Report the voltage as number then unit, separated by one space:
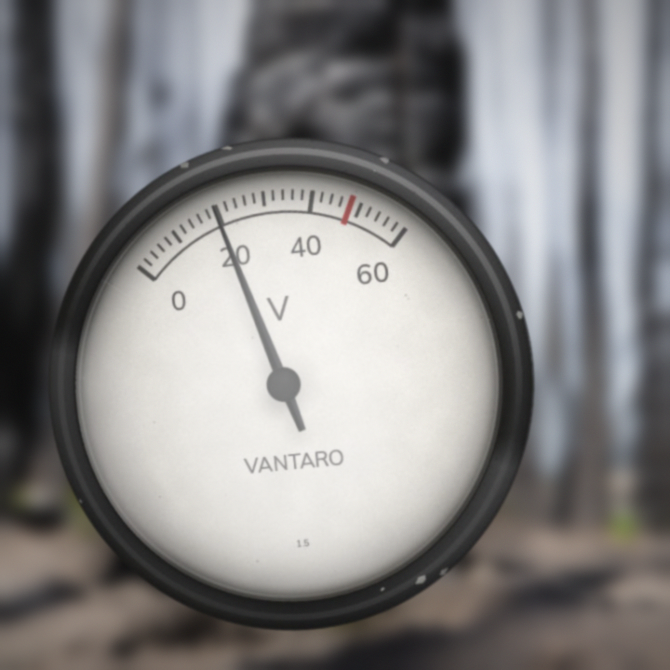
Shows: 20 V
